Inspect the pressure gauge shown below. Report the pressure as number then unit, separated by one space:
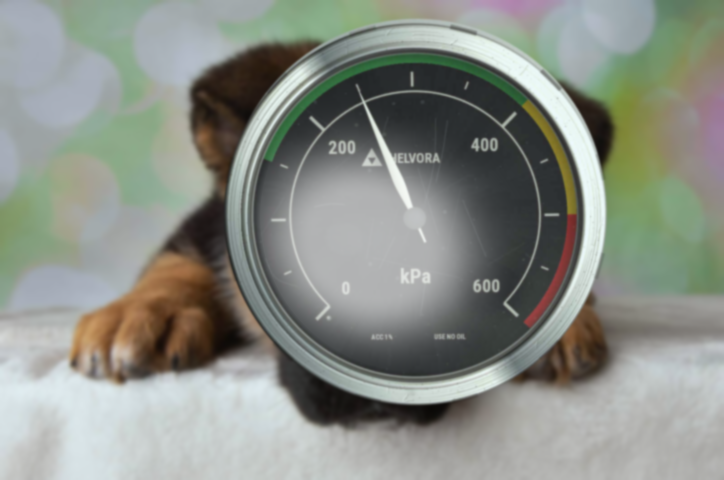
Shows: 250 kPa
